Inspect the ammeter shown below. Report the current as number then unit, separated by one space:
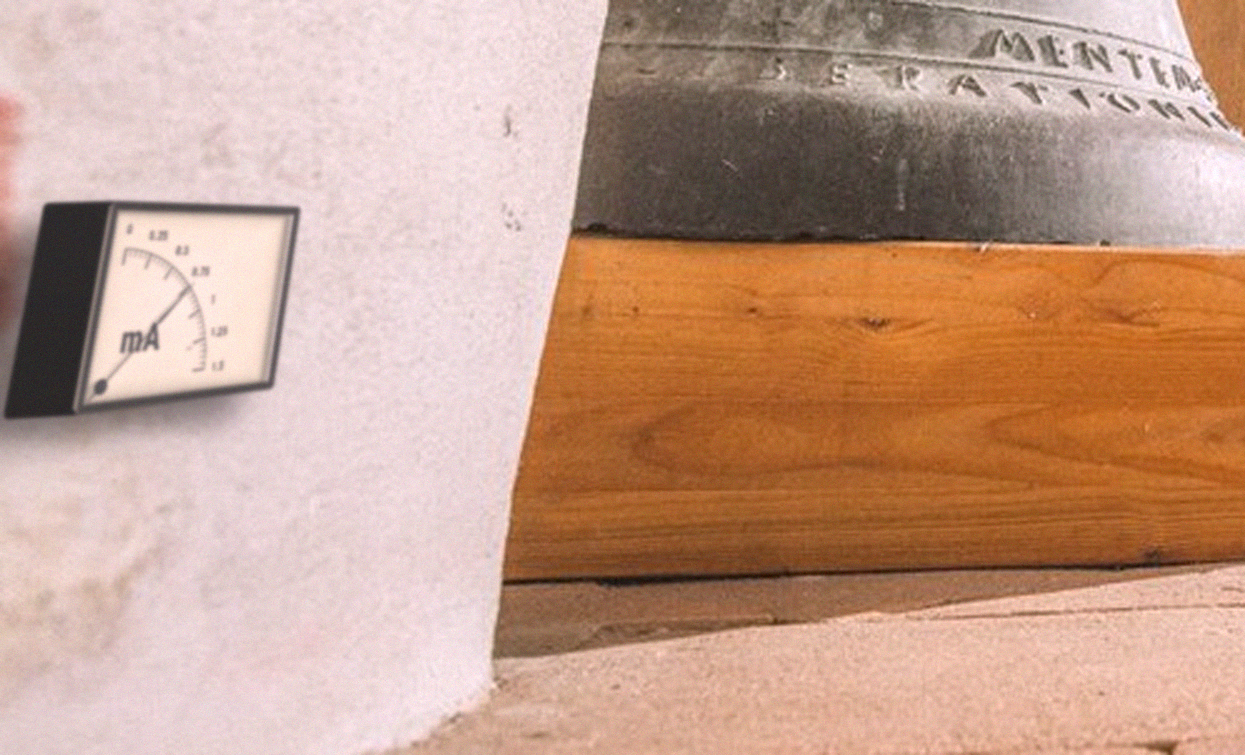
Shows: 0.75 mA
